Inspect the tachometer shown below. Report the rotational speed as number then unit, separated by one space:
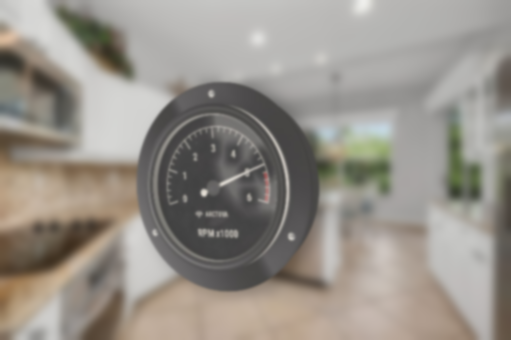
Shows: 5000 rpm
